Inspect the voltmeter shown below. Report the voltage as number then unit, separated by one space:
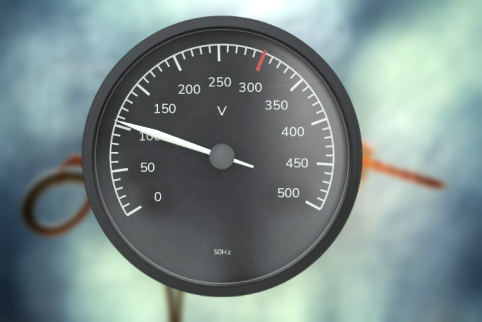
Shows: 105 V
